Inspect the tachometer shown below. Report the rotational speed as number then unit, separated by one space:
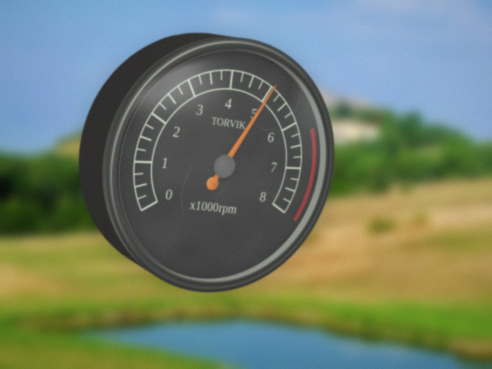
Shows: 5000 rpm
